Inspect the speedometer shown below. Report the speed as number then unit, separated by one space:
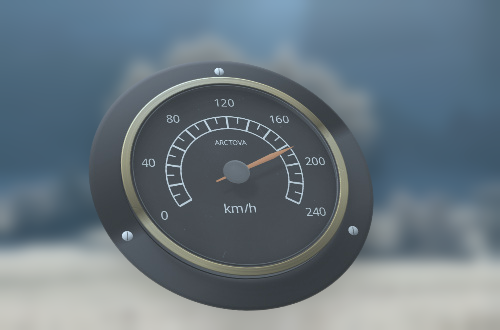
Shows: 185 km/h
